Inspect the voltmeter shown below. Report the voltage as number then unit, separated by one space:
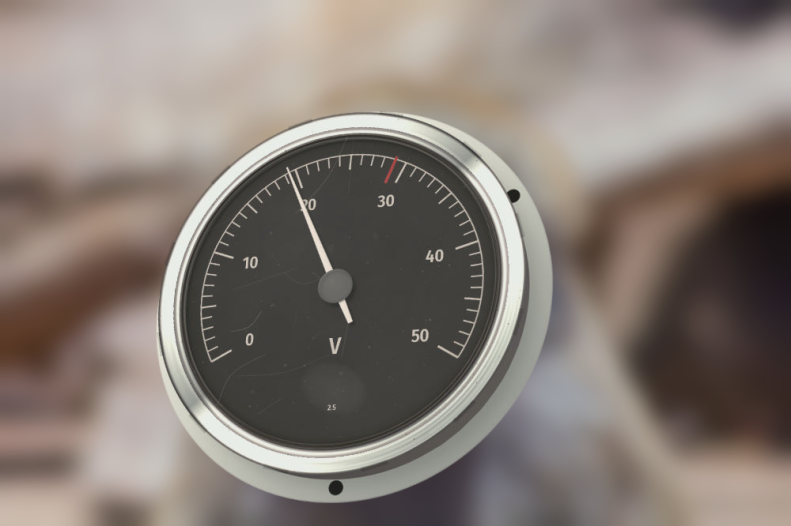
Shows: 19.5 V
